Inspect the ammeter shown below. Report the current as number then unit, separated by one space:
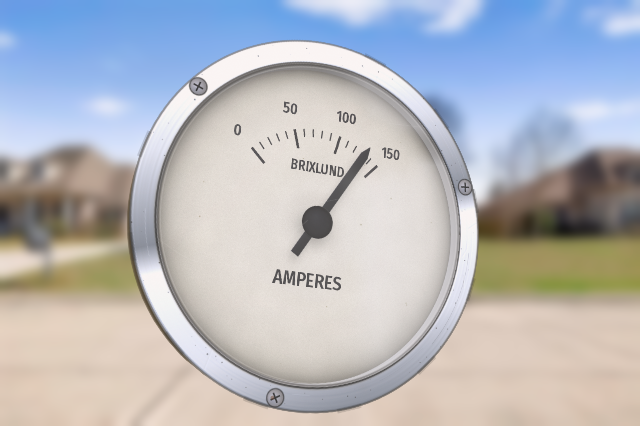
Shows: 130 A
